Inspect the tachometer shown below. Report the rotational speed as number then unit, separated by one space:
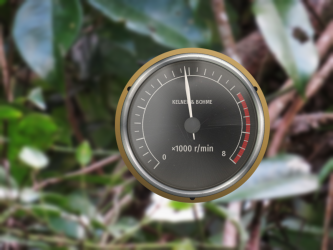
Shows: 3875 rpm
